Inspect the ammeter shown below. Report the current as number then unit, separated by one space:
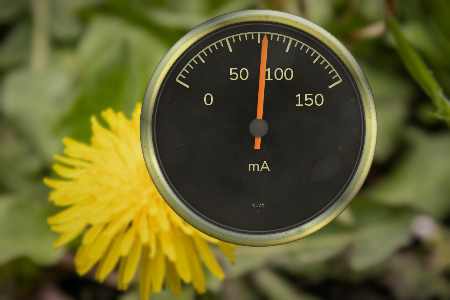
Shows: 80 mA
